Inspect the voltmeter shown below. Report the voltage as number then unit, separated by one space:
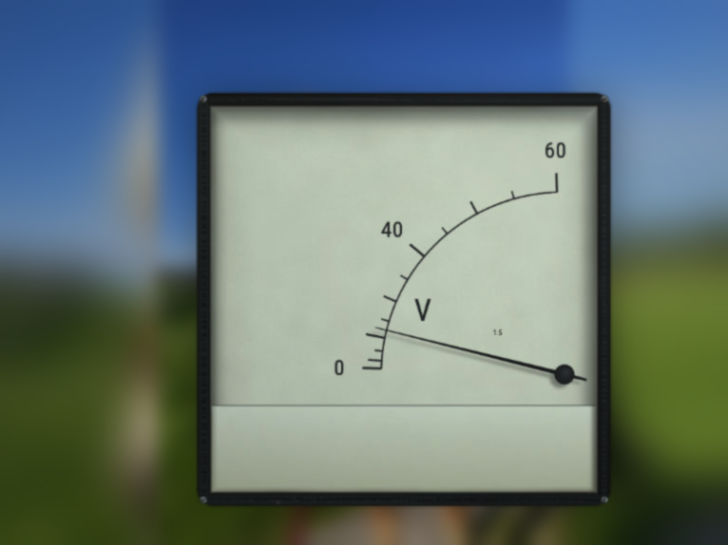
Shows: 22.5 V
